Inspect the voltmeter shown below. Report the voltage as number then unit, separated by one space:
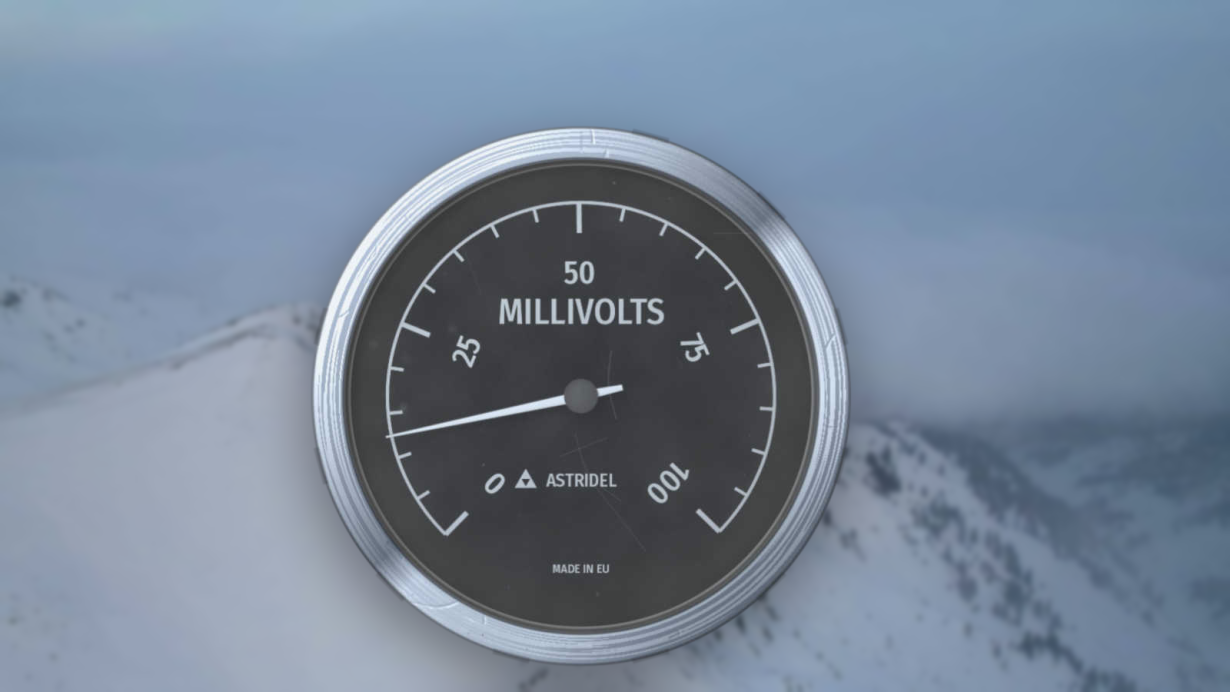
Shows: 12.5 mV
